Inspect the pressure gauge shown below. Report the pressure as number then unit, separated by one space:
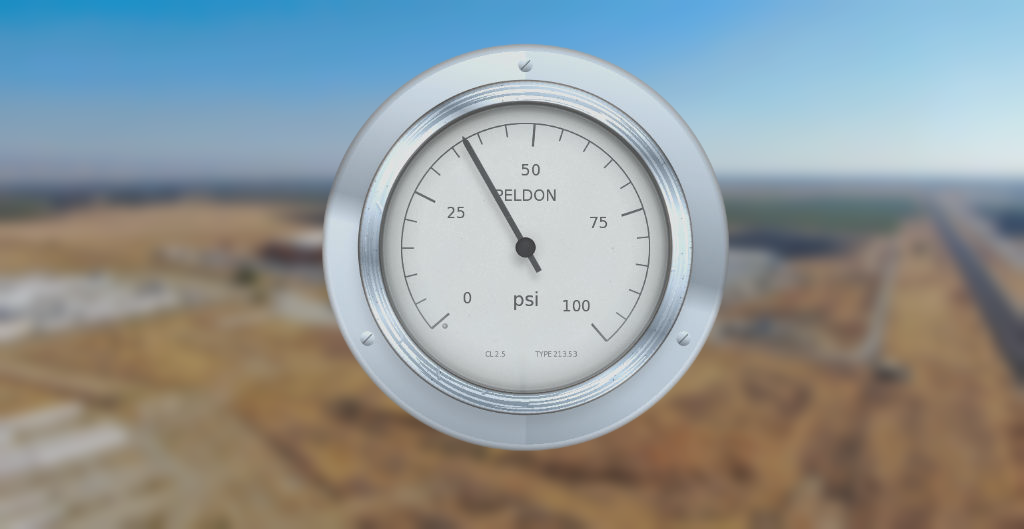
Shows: 37.5 psi
